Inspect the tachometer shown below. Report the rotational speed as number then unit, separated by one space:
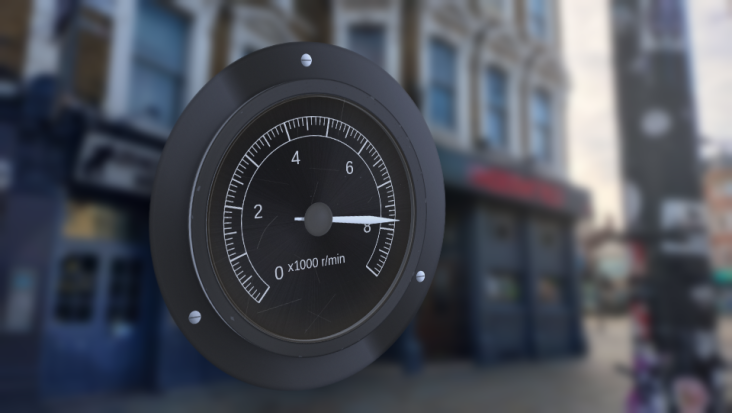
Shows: 7800 rpm
